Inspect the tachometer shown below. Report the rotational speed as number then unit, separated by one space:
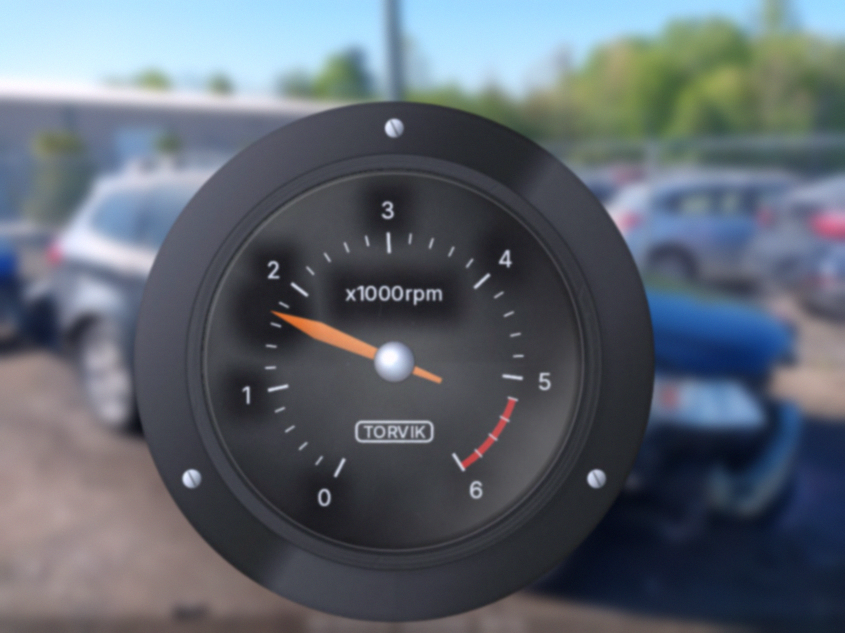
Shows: 1700 rpm
